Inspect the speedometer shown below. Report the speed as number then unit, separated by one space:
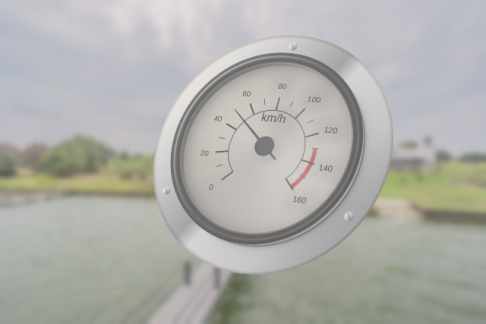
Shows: 50 km/h
